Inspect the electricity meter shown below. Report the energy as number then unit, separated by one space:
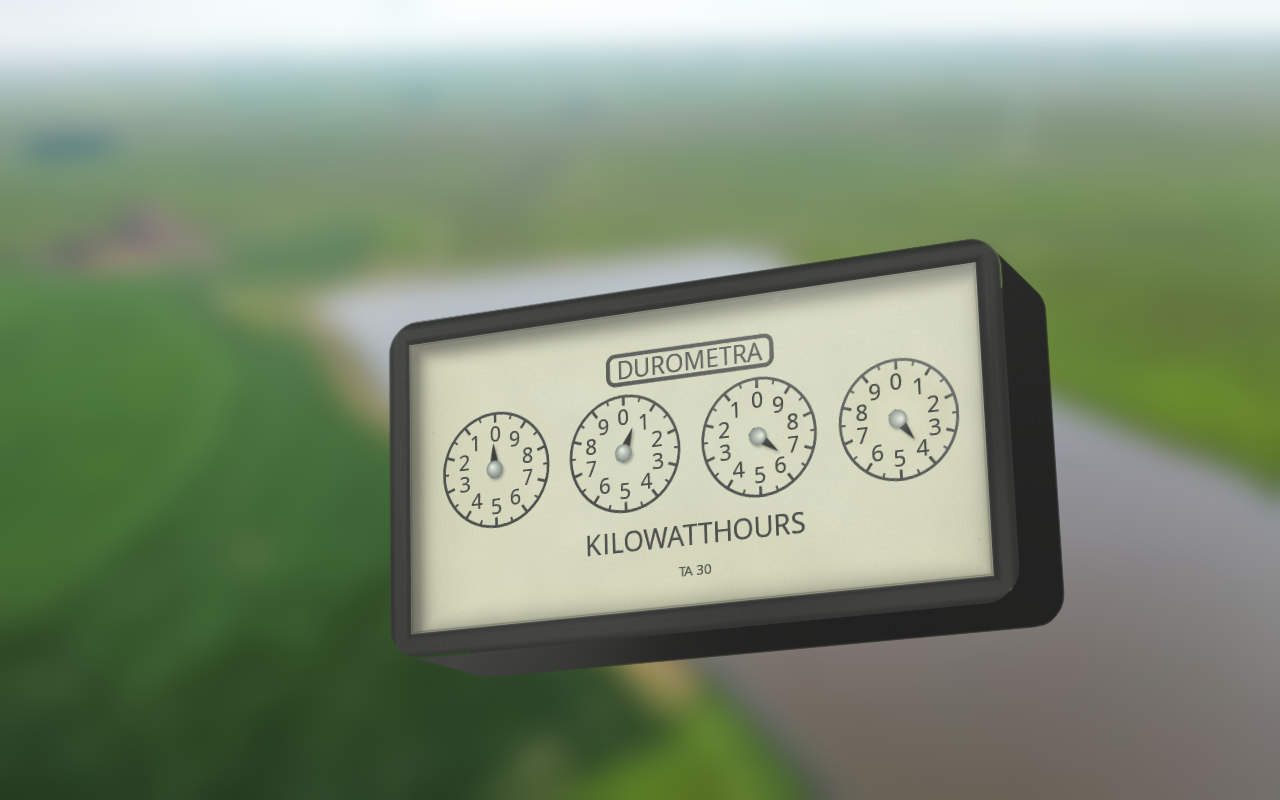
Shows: 64 kWh
